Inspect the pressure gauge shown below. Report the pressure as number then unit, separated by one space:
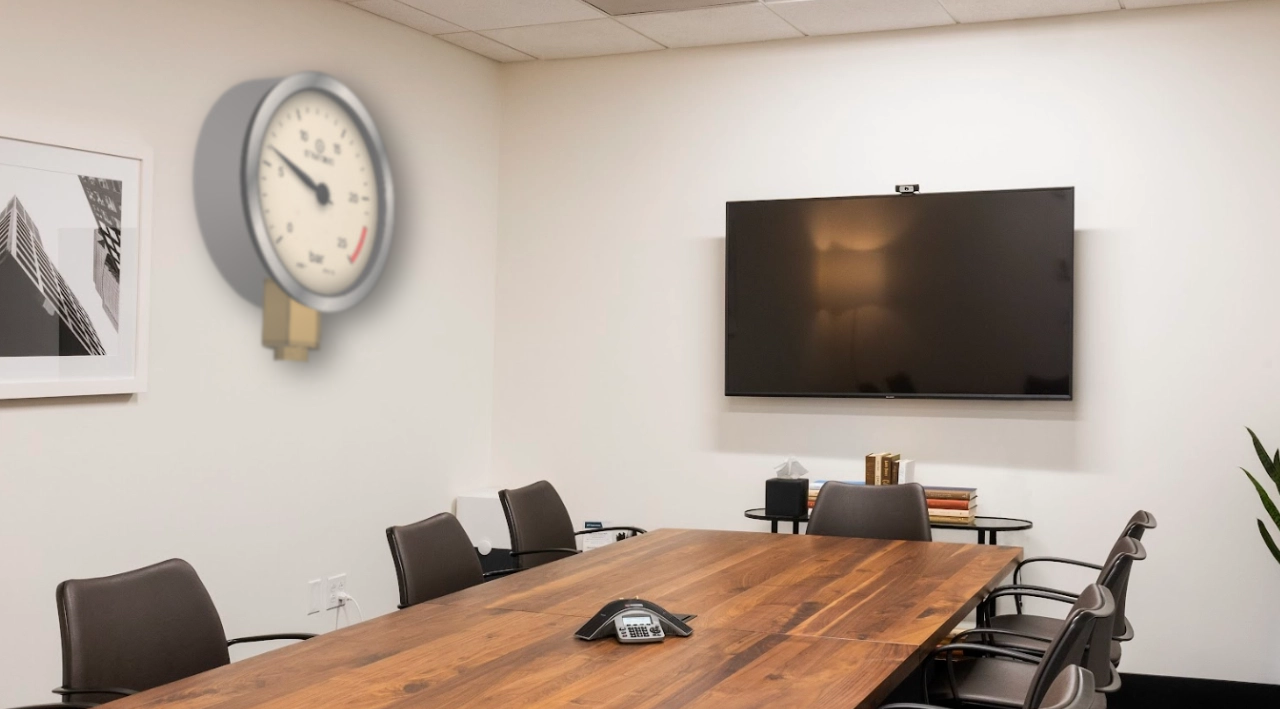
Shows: 6 bar
